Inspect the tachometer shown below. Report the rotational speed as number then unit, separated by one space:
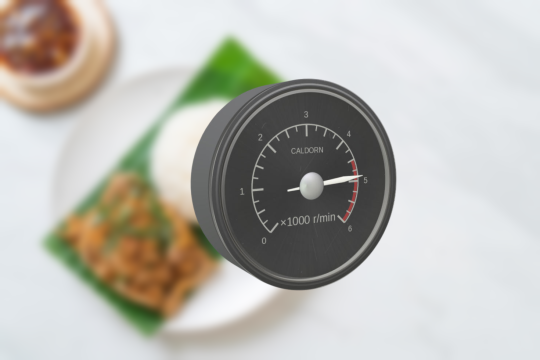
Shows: 4875 rpm
